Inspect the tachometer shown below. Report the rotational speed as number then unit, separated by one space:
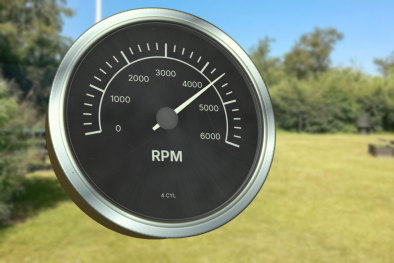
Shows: 4400 rpm
